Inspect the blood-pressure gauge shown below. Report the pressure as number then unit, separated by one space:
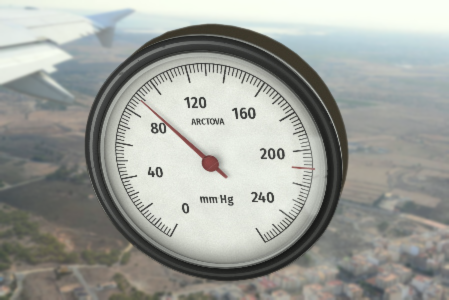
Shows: 90 mmHg
